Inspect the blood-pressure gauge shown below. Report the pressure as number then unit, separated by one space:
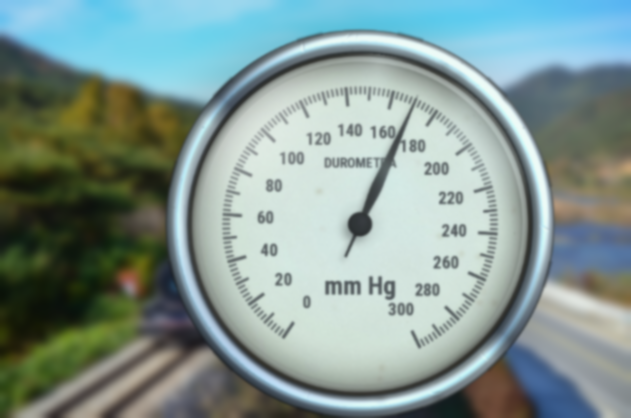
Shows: 170 mmHg
